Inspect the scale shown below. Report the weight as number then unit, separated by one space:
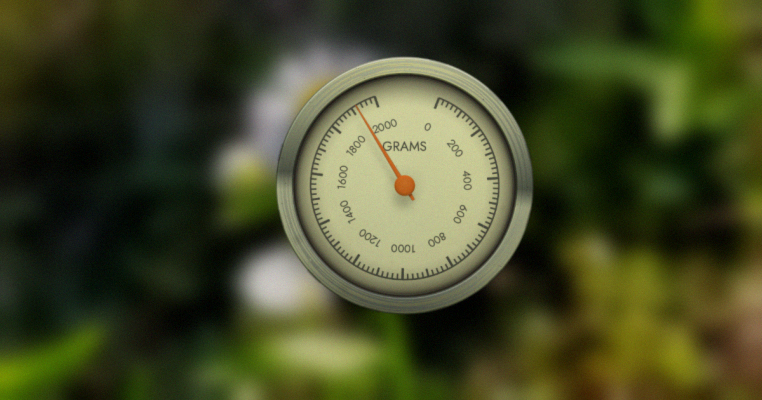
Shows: 1920 g
